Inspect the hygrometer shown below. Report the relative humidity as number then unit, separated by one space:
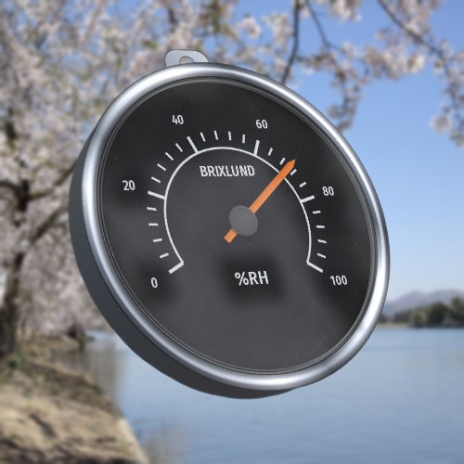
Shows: 70 %
